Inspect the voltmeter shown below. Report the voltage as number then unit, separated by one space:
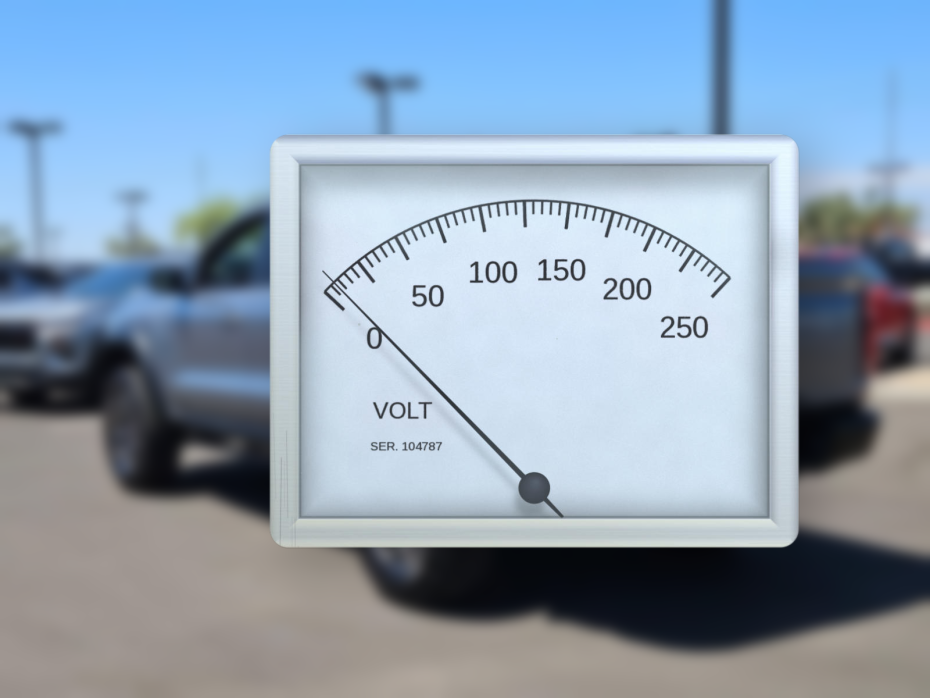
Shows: 7.5 V
